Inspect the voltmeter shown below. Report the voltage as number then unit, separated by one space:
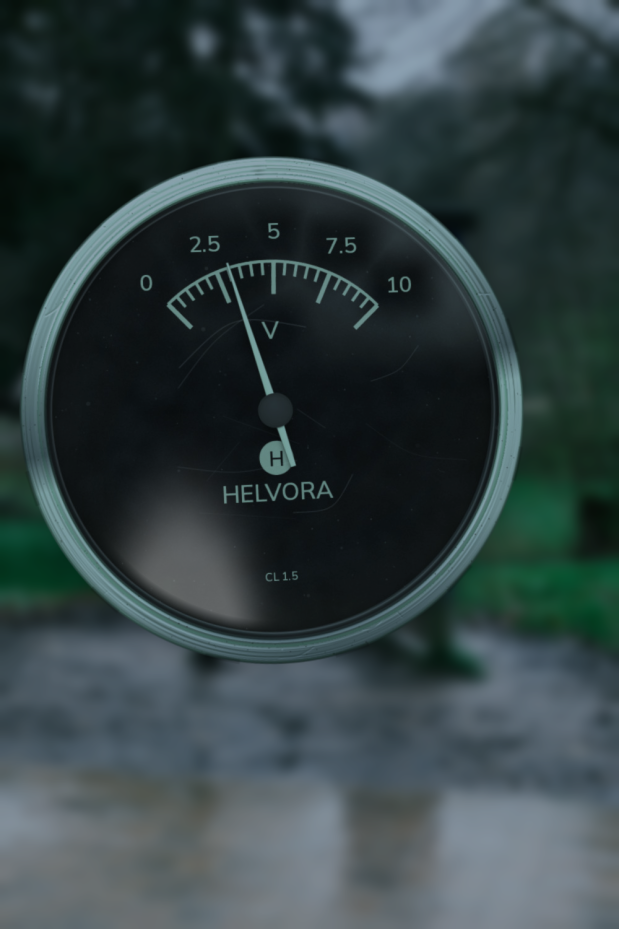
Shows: 3 V
